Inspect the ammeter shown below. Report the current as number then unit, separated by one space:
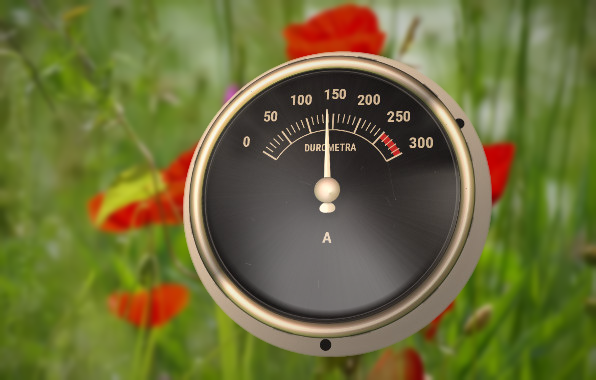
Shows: 140 A
